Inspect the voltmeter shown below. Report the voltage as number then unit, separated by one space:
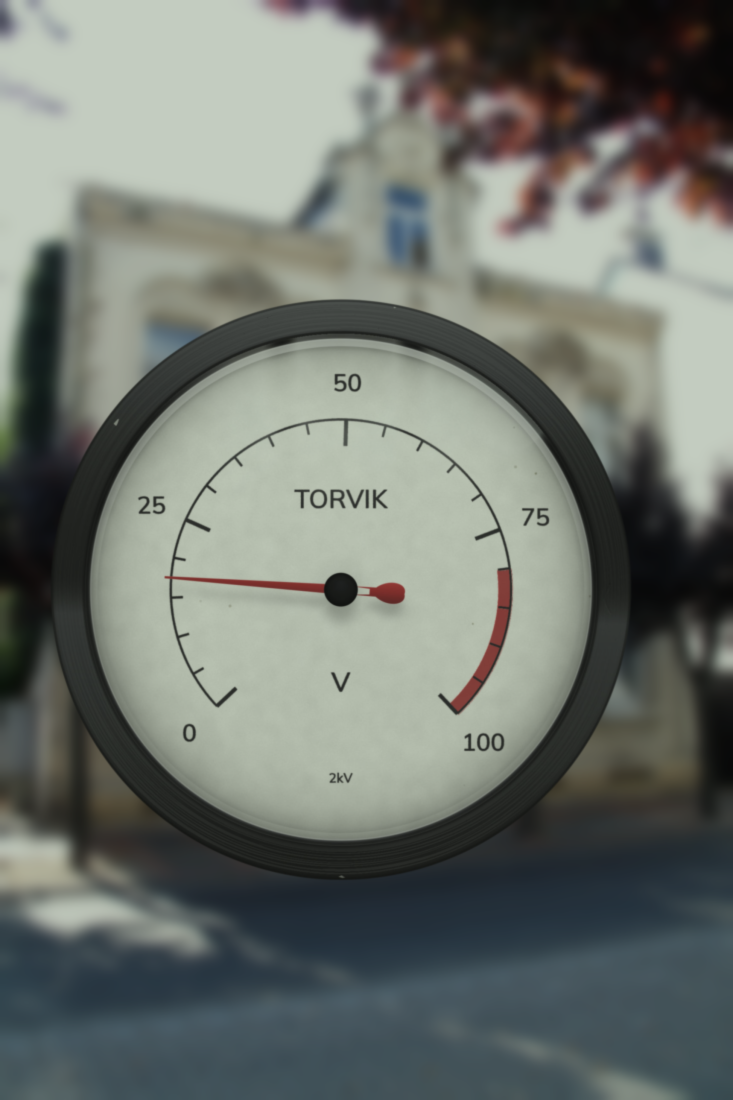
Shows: 17.5 V
